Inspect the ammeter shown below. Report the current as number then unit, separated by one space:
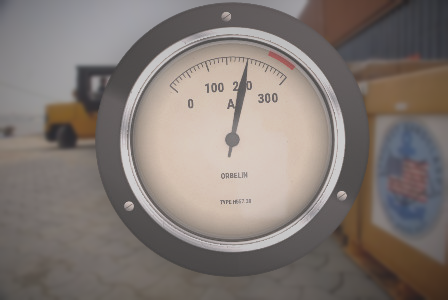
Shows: 200 A
